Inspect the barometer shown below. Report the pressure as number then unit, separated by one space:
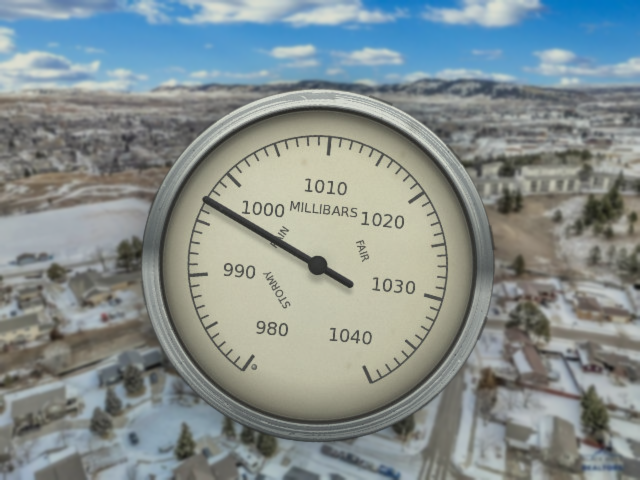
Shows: 997 mbar
